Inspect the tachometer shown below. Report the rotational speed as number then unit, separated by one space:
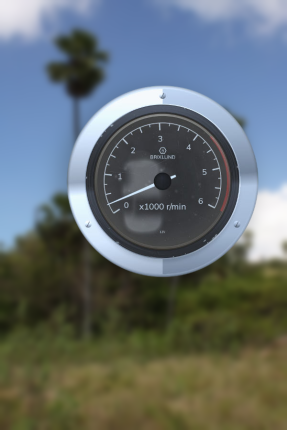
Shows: 250 rpm
